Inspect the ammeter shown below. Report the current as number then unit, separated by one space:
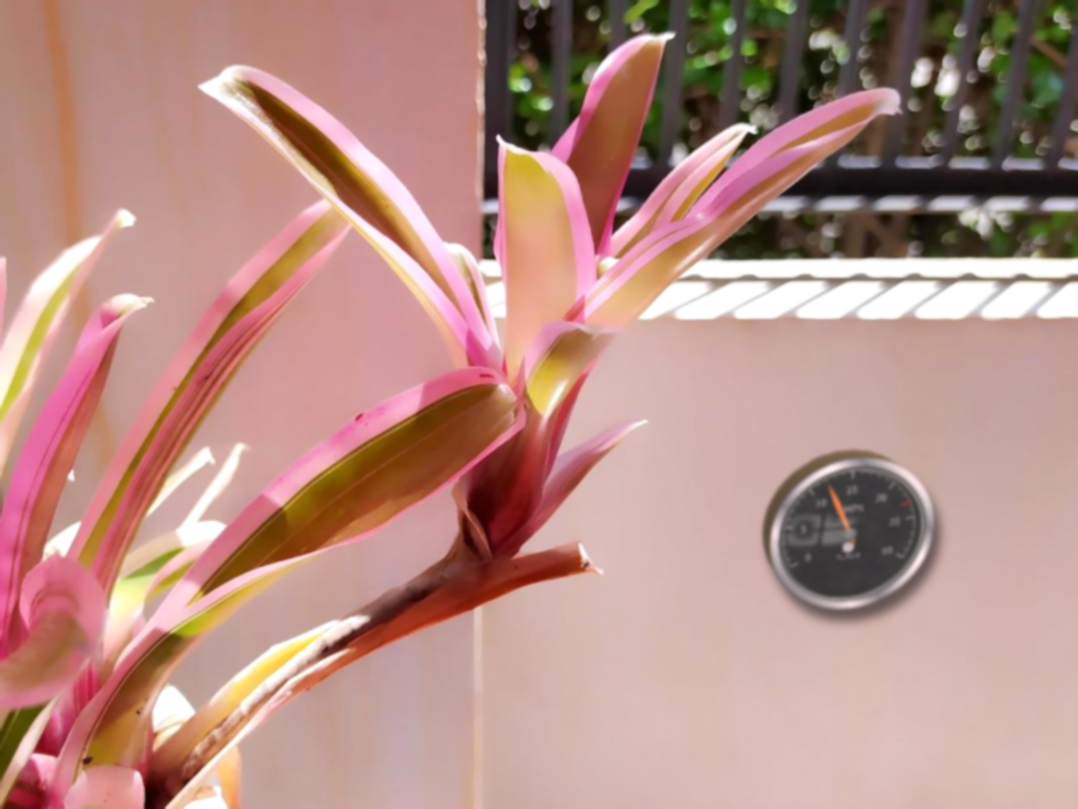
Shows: 12 A
